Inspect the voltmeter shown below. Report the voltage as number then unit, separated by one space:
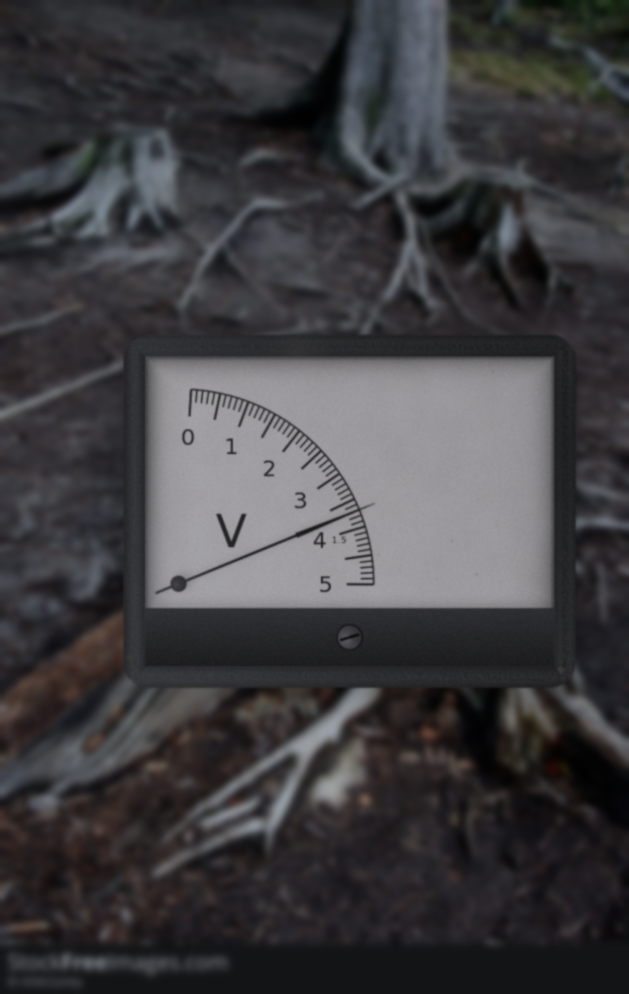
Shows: 3.7 V
